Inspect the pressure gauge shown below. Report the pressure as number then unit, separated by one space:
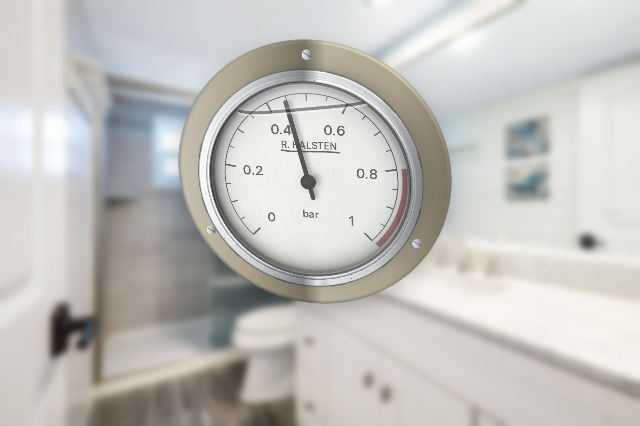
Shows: 0.45 bar
